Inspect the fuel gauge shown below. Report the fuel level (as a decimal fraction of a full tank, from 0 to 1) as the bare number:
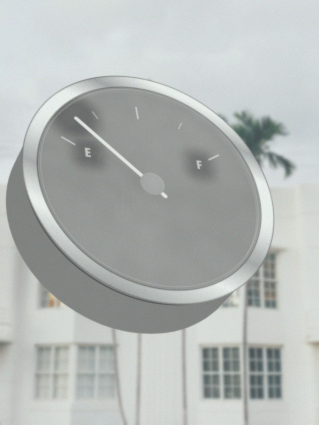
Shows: 0.125
